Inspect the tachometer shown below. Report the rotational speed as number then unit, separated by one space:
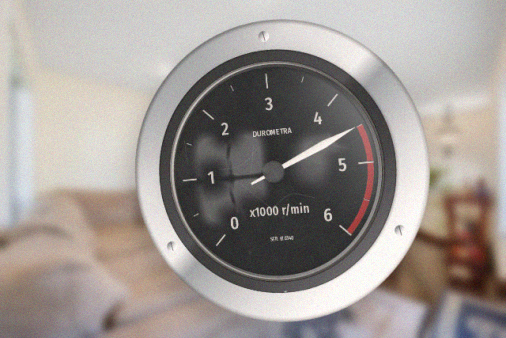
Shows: 4500 rpm
